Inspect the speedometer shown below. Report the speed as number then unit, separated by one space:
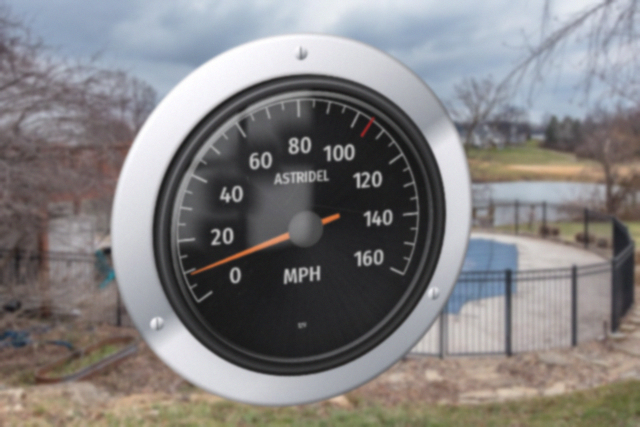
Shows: 10 mph
